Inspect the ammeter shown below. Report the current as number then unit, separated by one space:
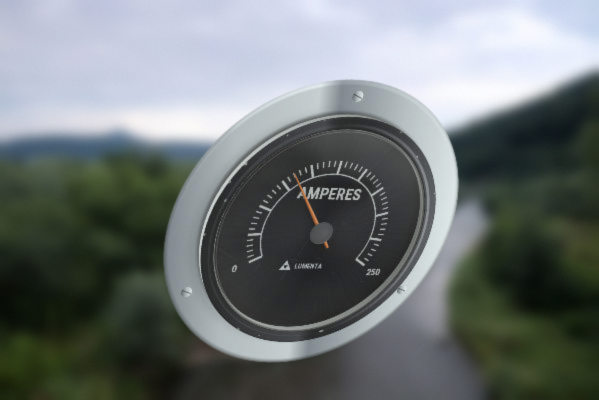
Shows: 85 A
